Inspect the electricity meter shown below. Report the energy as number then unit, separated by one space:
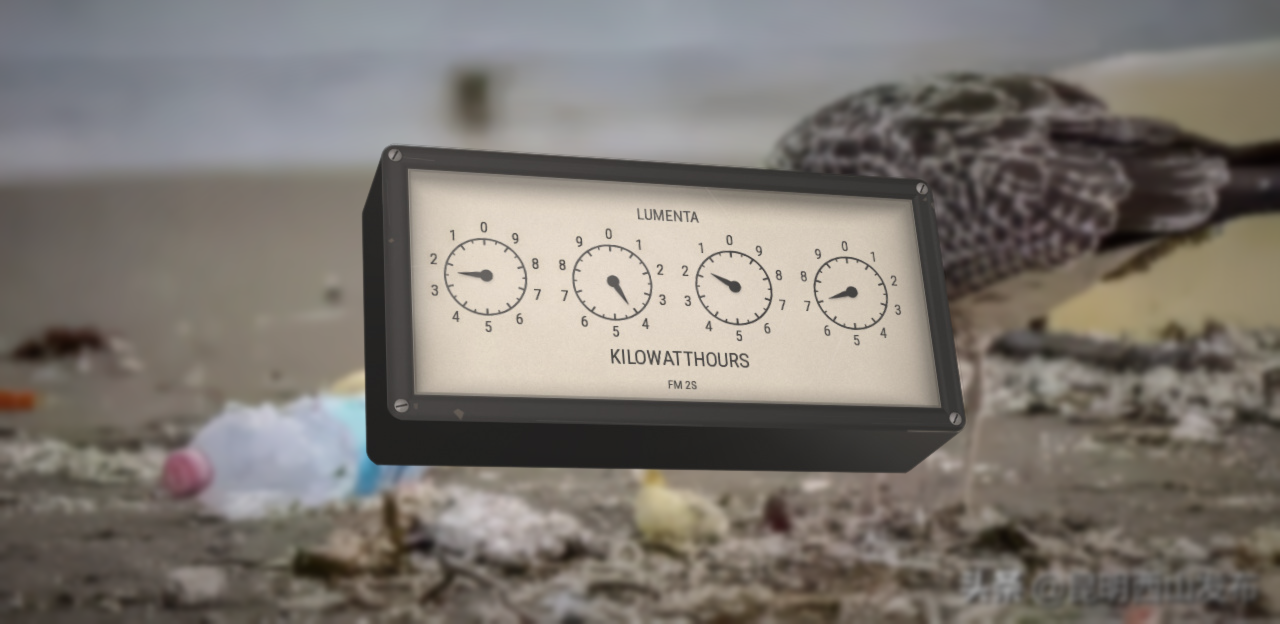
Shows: 2417 kWh
